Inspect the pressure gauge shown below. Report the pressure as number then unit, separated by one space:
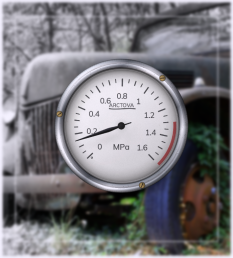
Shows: 0.15 MPa
